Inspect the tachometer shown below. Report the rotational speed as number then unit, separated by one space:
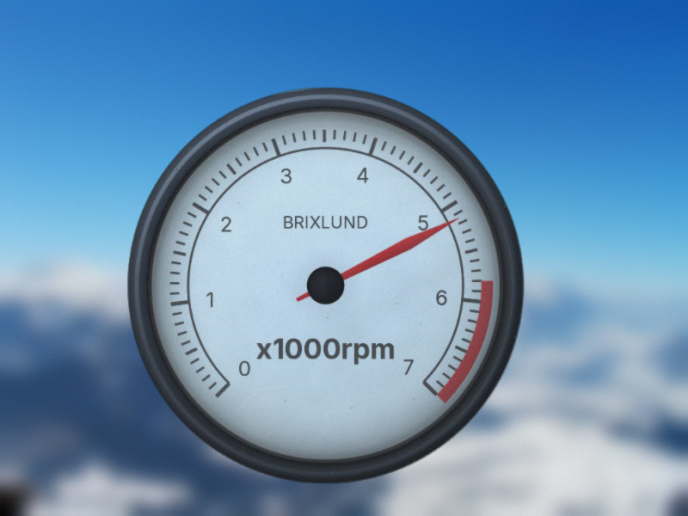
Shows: 5150 rpm
